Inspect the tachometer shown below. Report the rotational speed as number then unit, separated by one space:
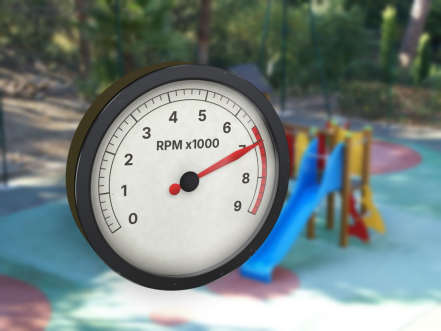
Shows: 7000 rpm
